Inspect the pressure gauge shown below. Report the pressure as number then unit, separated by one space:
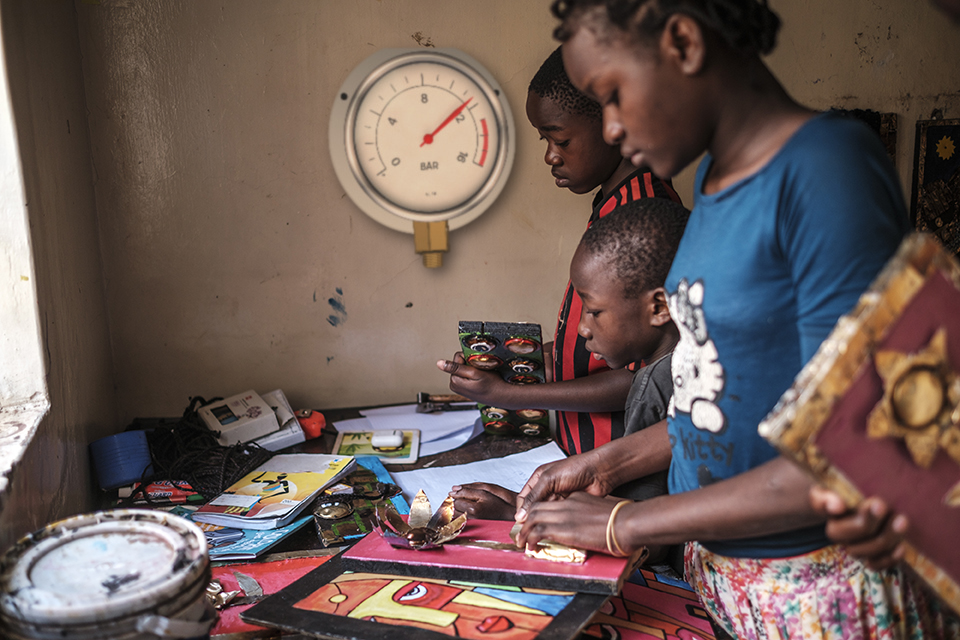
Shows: 11.5 bar
